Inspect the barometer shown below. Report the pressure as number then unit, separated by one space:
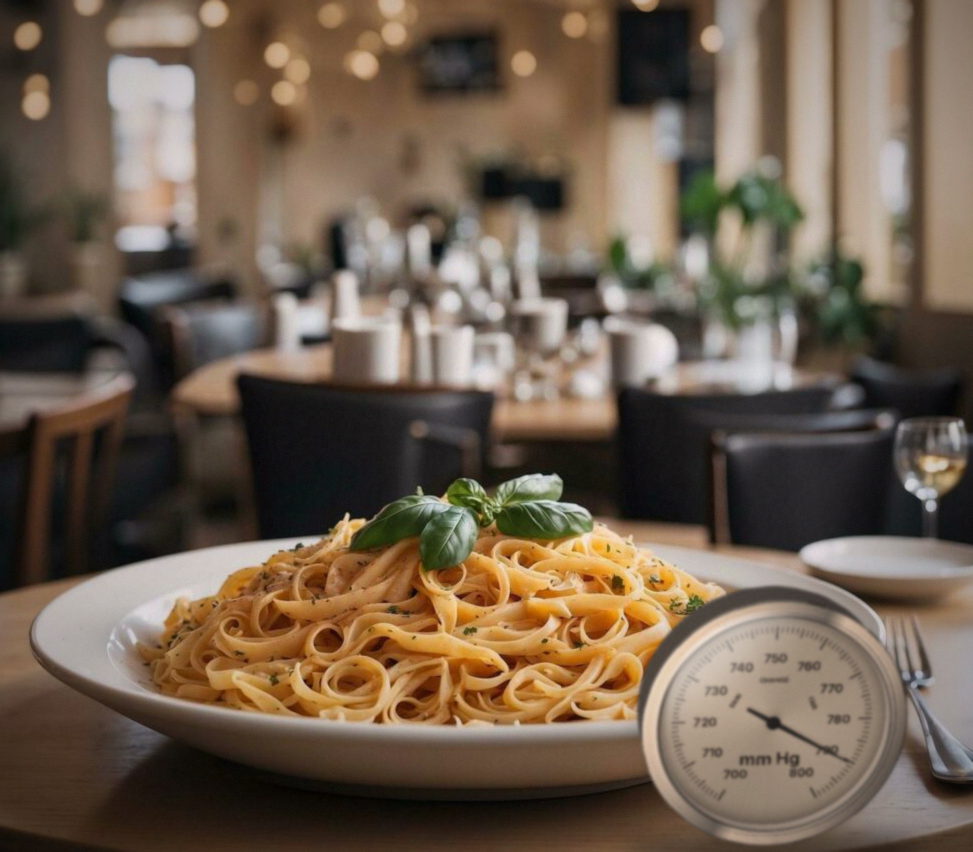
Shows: 790 mmHg
